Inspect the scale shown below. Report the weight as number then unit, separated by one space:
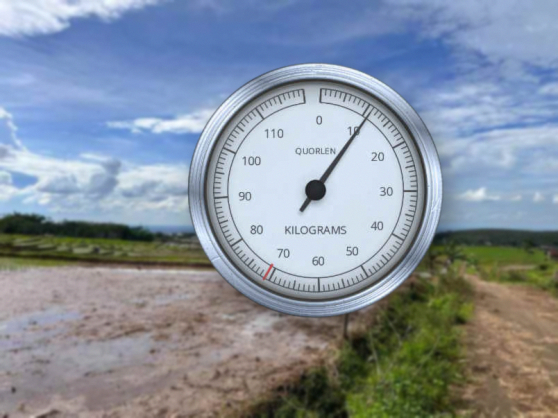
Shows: 11 kg
